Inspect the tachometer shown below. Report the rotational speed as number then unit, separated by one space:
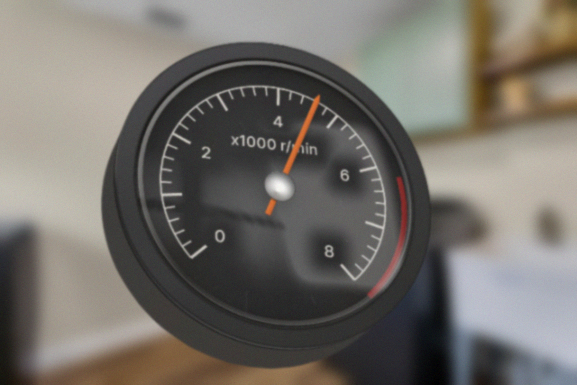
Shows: 4600 rpm
